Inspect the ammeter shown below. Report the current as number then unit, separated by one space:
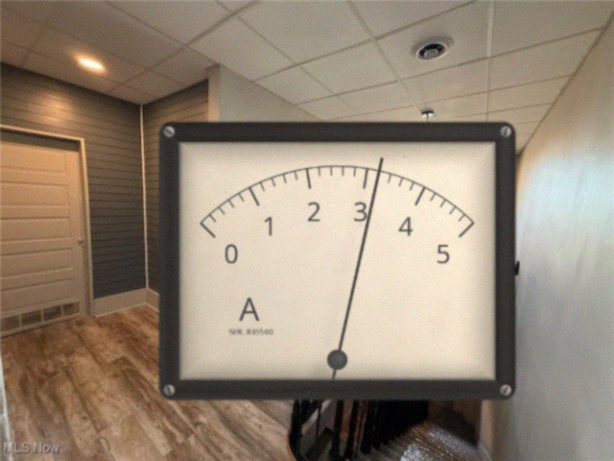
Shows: 3.2 A
